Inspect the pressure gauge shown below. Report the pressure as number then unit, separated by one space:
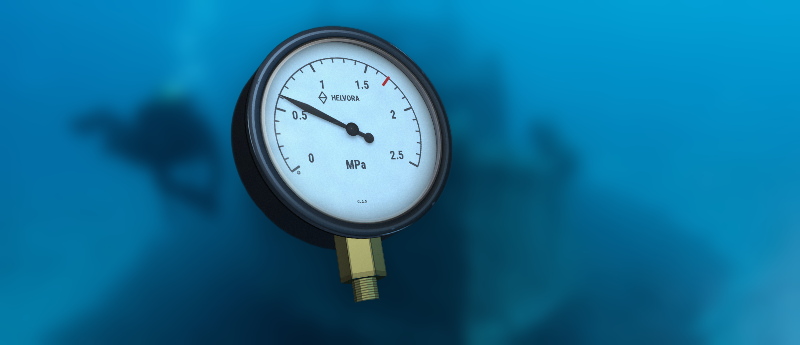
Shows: 0.6 MPa
